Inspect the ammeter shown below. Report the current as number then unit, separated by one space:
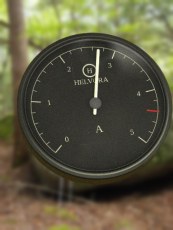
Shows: 2.7 A
